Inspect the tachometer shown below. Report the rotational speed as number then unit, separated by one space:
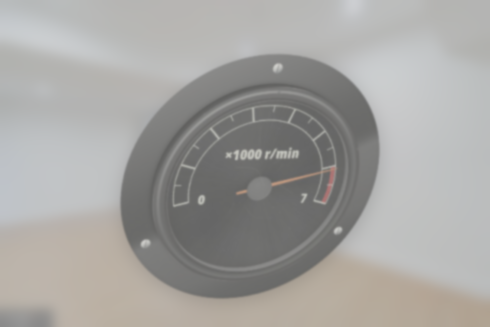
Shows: 6000 rpm
